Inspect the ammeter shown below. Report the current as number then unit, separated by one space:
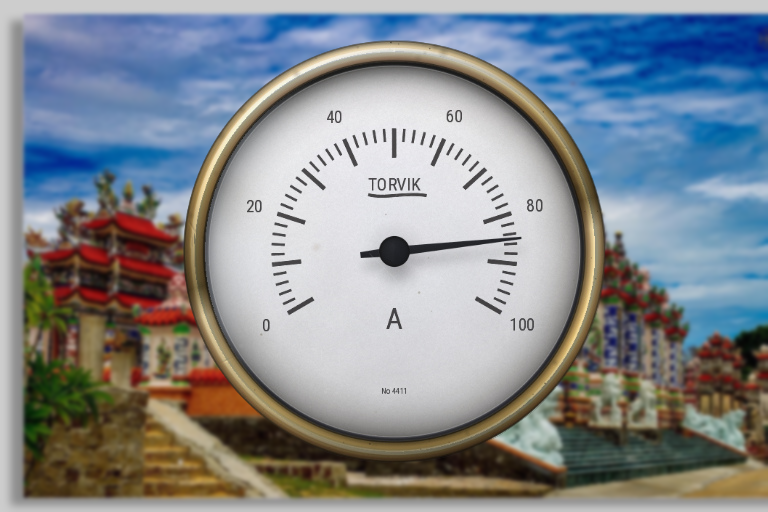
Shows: 85 A
